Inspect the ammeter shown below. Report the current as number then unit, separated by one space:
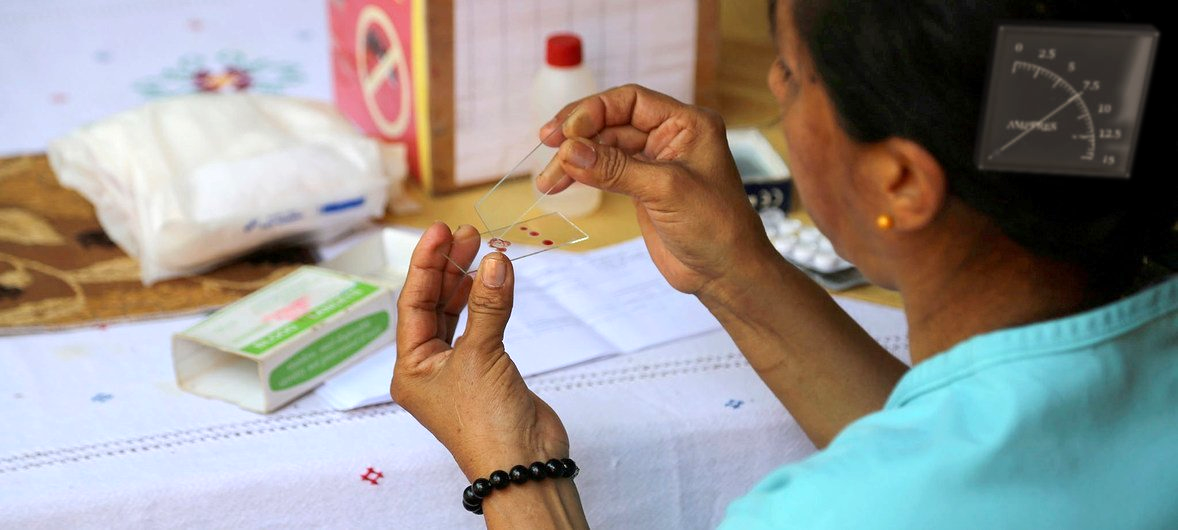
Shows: 7.5 A
